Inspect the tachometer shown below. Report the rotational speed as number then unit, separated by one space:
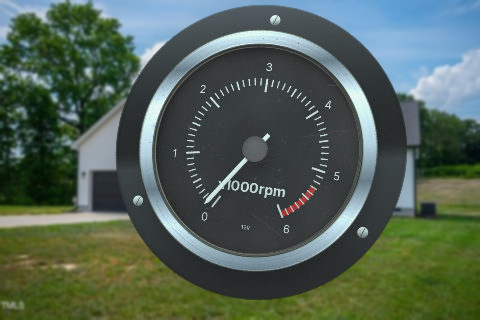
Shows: 100 rpm
